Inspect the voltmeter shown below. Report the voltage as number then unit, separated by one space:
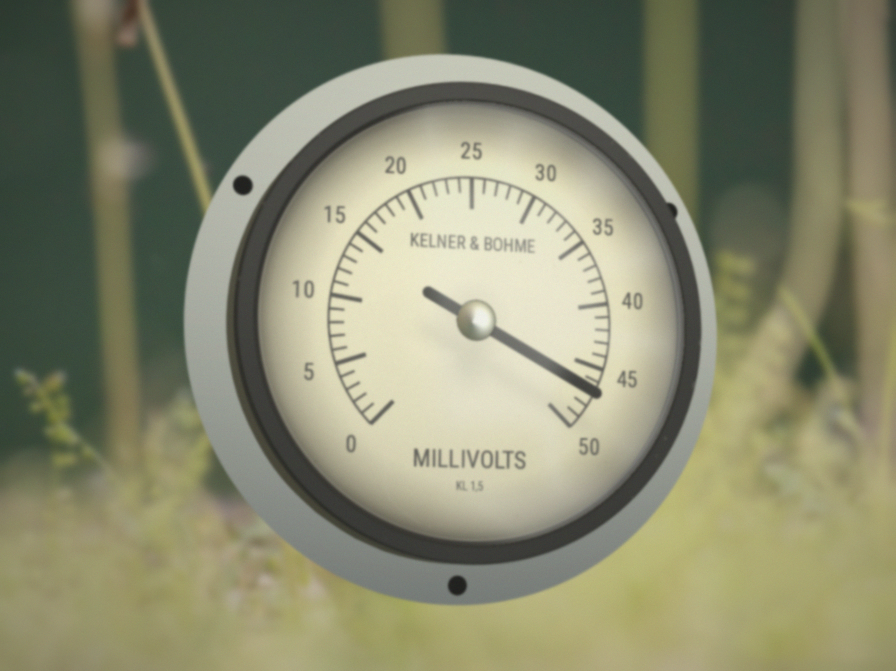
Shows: 47 mV
